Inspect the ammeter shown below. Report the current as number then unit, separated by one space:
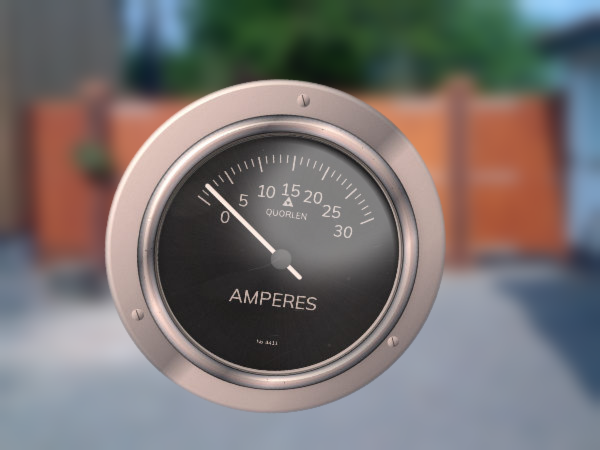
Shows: 2 A
